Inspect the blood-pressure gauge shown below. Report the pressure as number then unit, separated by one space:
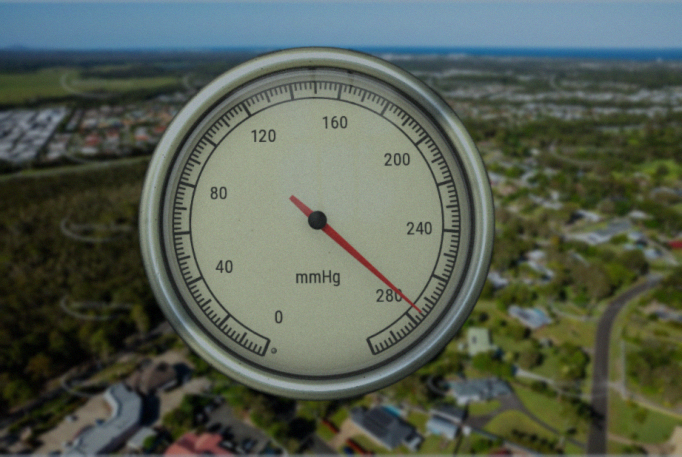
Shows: 276 mmHg
